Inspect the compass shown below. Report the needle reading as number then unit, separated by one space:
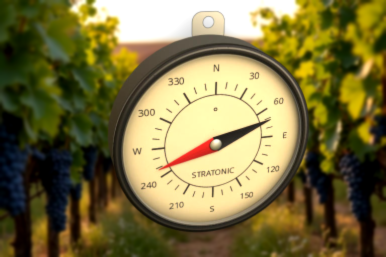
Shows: 250 °
